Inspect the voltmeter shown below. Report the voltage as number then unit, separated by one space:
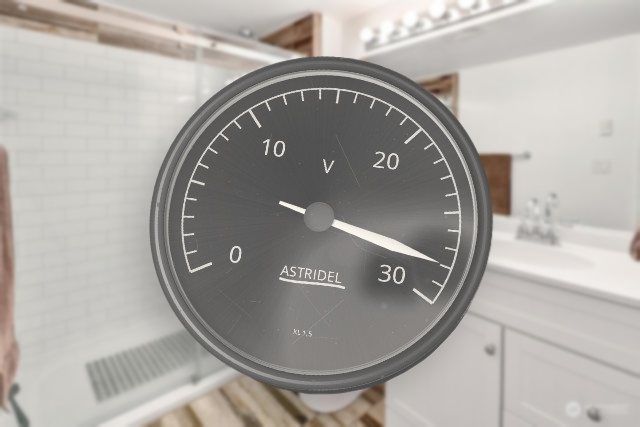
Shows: 28 V
